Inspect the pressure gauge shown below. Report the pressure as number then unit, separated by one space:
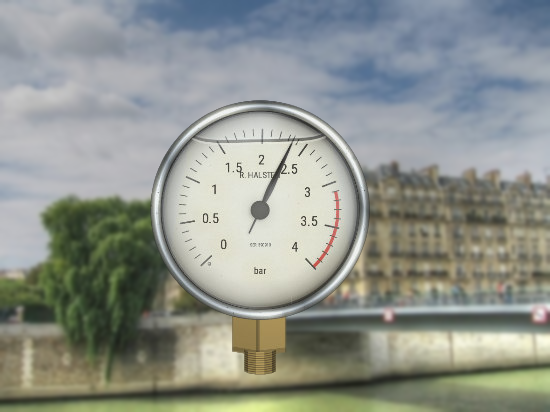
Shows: 2.35 bar
